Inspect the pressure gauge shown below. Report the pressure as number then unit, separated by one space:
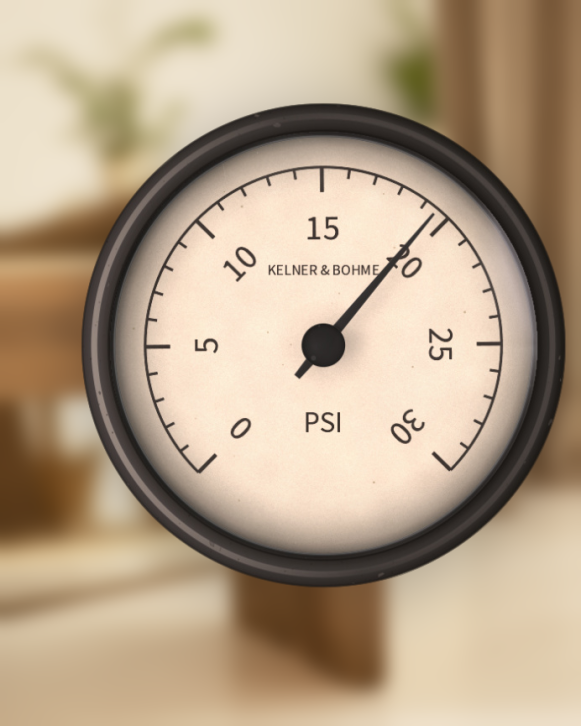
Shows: 19.5 psi
